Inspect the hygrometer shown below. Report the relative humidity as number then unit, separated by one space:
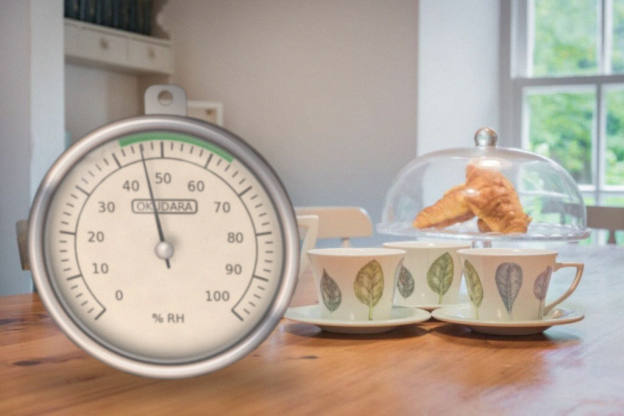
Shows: 46 %
